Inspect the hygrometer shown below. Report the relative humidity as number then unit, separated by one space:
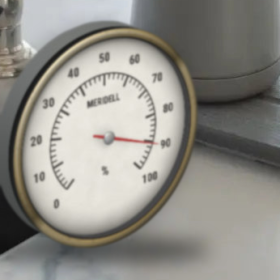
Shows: 90 %
